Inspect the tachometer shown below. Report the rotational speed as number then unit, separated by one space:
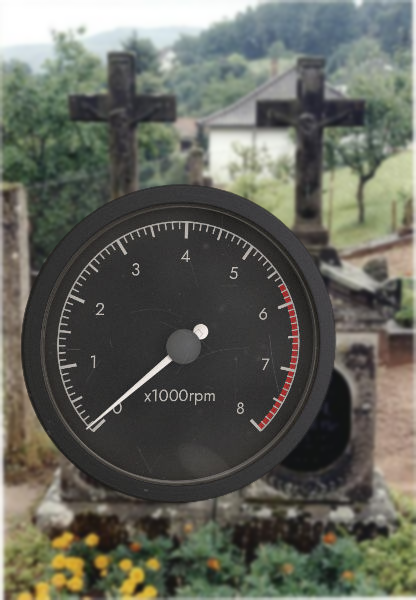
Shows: 100 rpm
